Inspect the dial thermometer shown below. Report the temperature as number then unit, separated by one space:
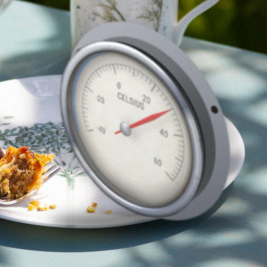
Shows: 30 °C
